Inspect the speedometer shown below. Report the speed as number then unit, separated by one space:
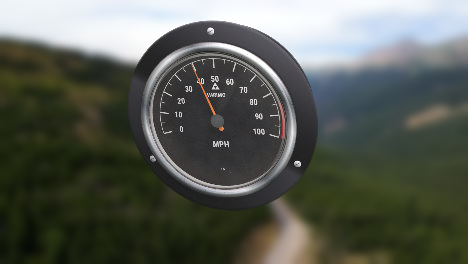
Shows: 40 mph
